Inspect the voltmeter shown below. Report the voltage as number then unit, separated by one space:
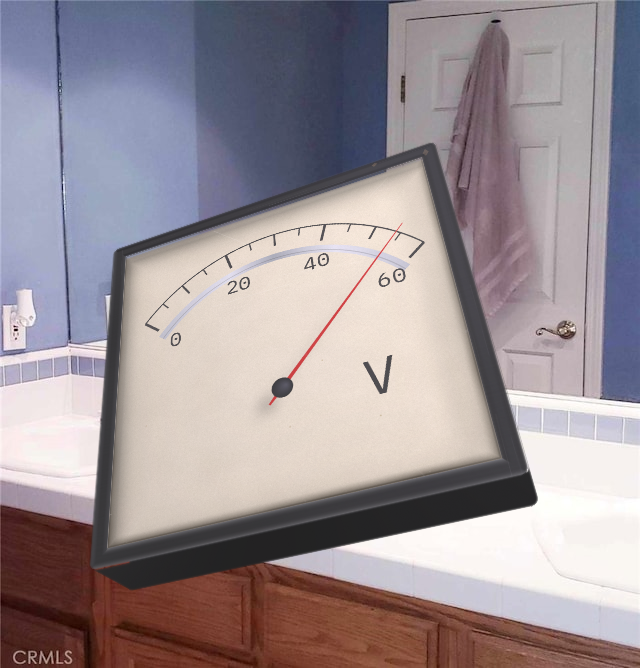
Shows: 55 V
